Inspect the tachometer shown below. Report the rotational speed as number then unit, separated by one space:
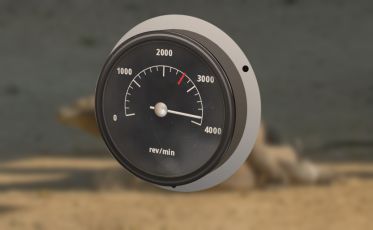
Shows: 3800 rpm
